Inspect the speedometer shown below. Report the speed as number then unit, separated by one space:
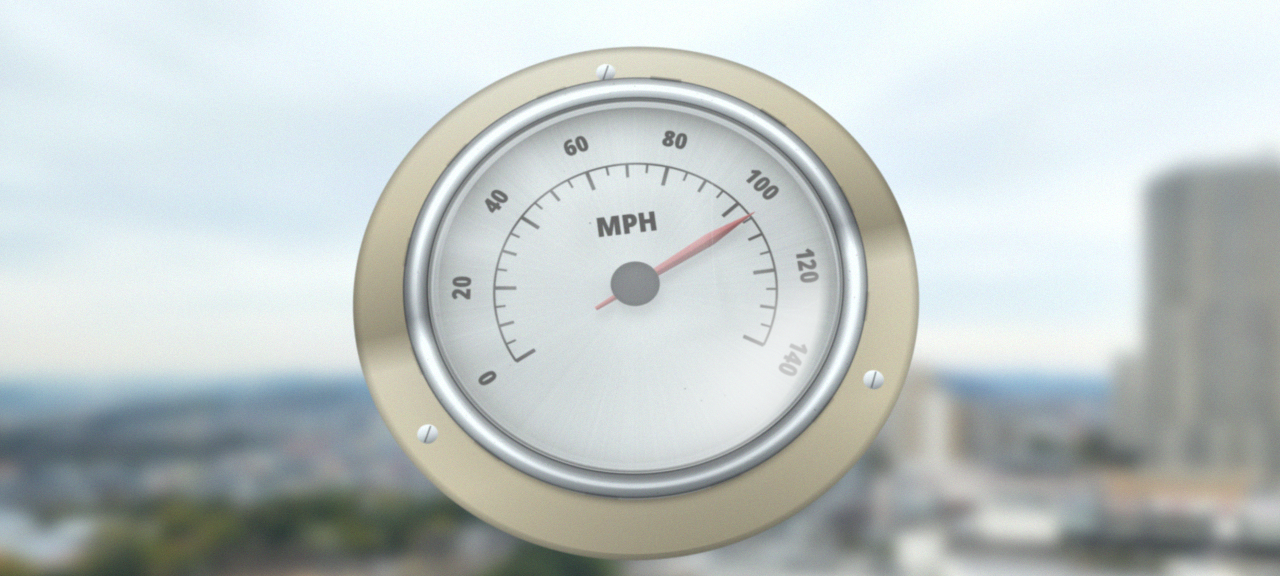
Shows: 105 mph
